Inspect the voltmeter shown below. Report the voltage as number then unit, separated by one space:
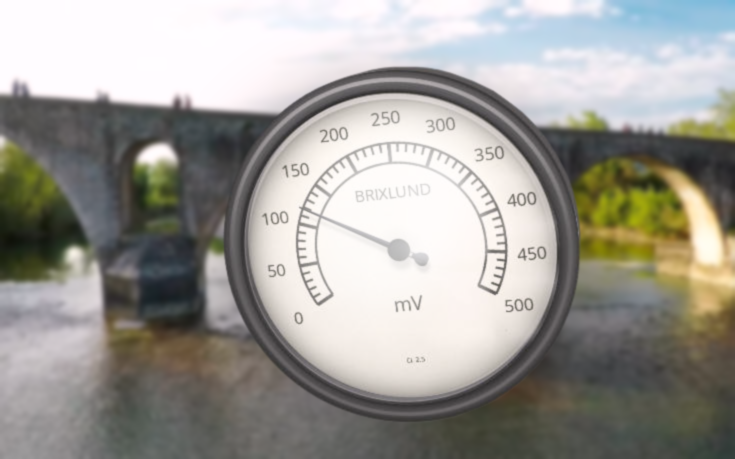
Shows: 120 mV
